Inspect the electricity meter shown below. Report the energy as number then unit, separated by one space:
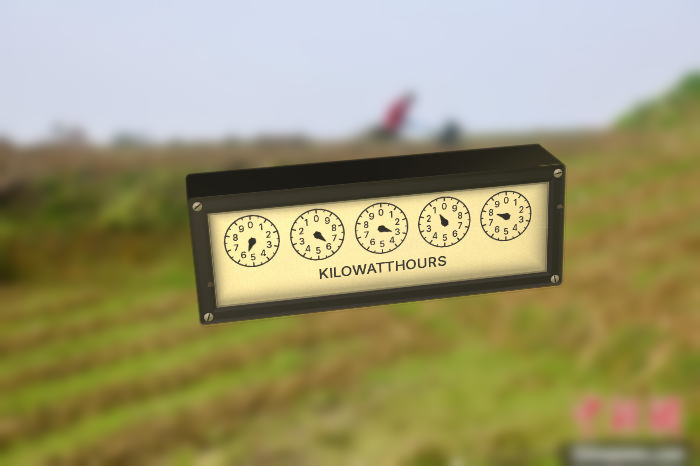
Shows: 56308 kWh
